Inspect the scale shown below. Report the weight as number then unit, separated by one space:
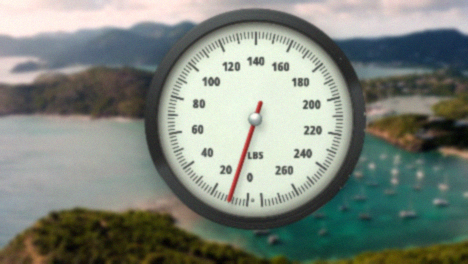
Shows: 10 lb
